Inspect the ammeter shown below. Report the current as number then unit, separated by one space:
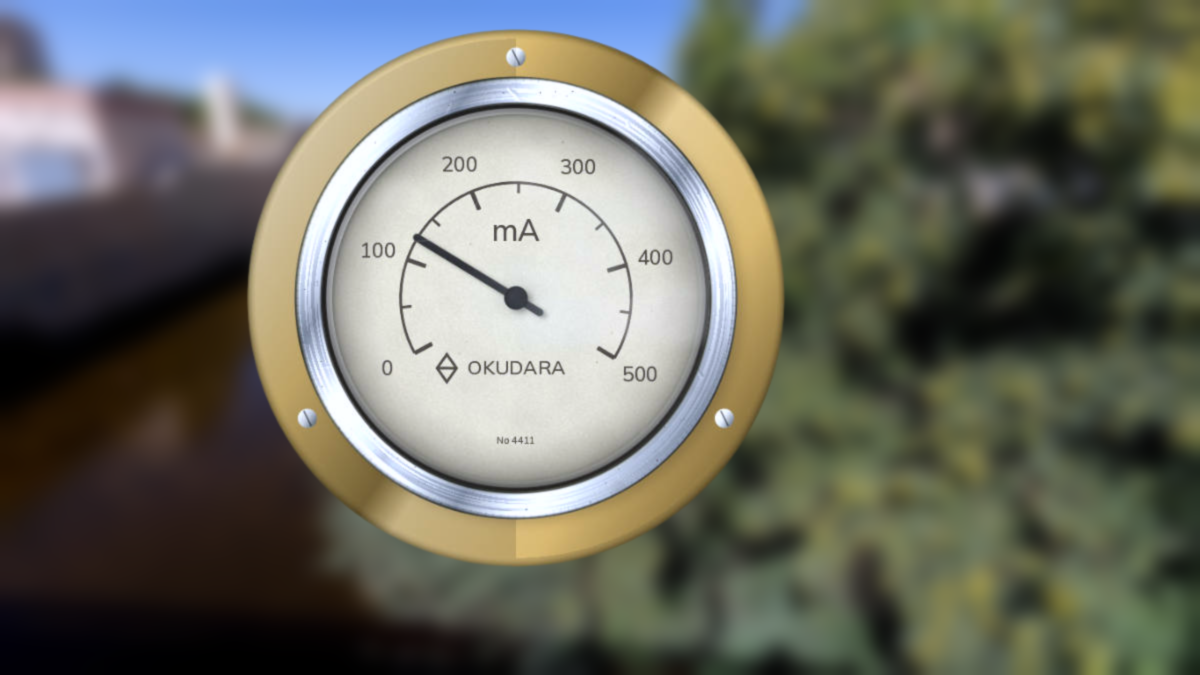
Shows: 125 mA
